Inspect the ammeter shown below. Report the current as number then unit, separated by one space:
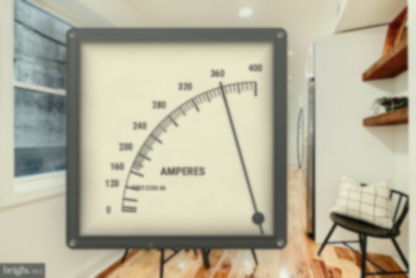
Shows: 360 A
